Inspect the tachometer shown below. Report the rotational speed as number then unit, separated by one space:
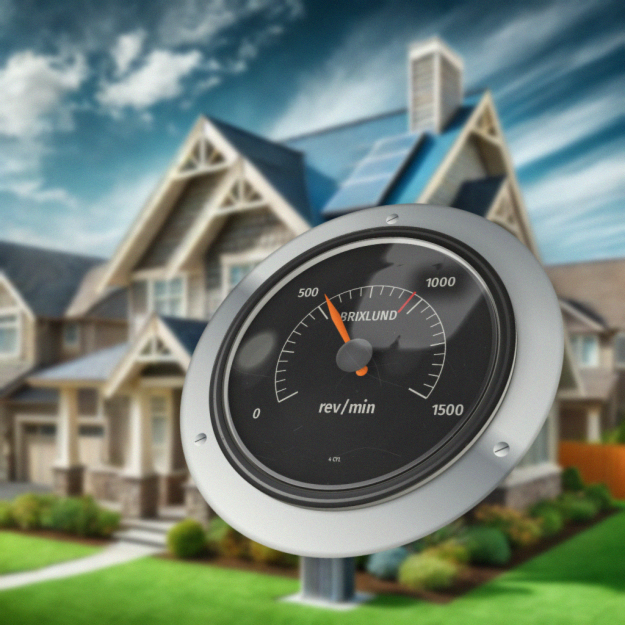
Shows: 550 rpm
